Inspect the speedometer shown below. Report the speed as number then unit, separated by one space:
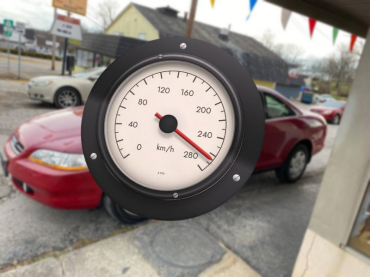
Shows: 265 km/h
